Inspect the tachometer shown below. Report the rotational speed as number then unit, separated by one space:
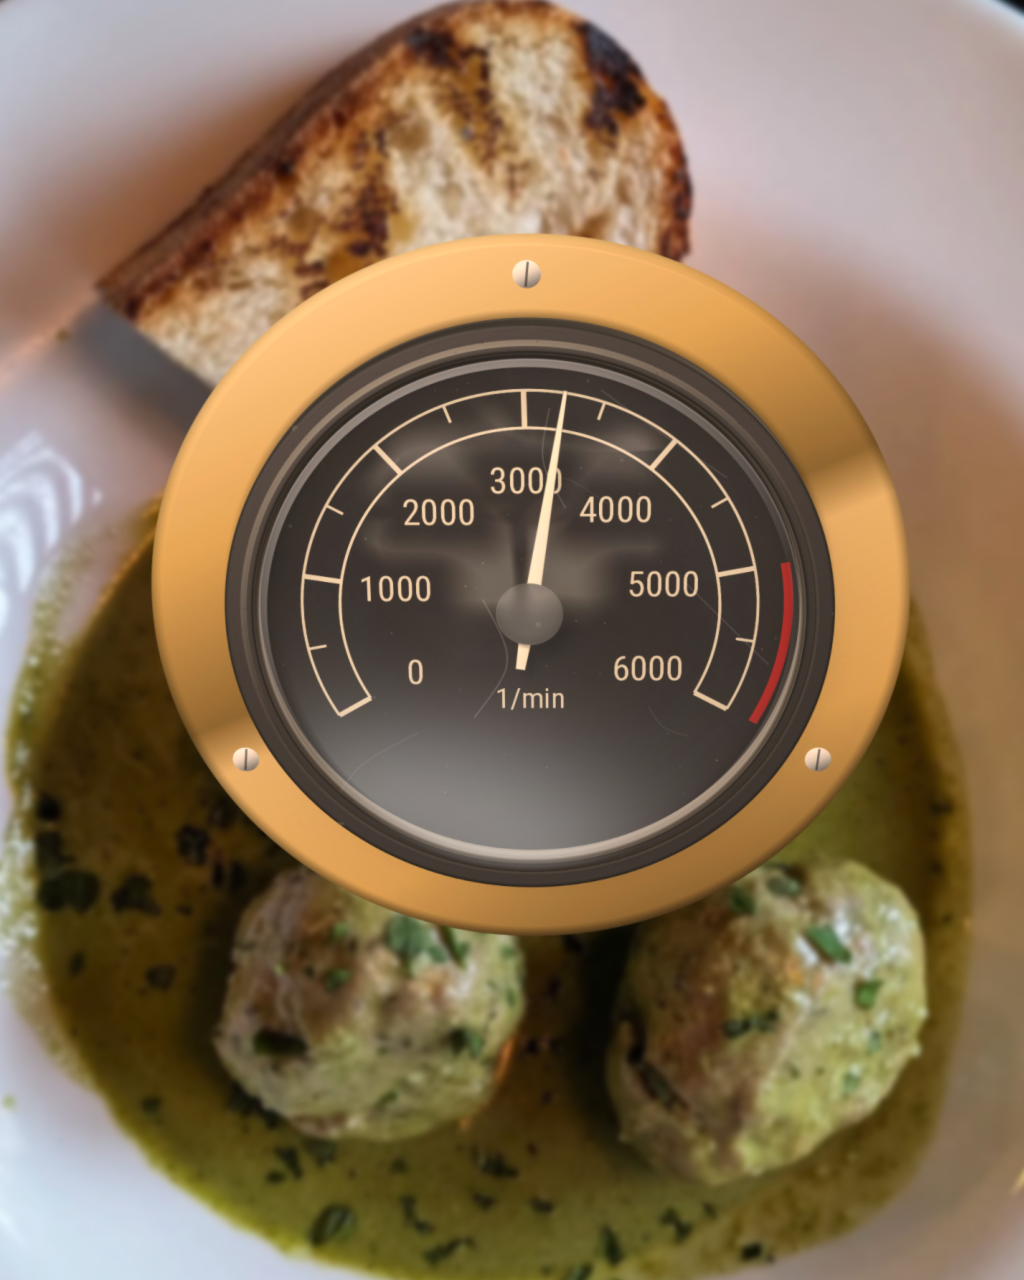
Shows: 3250 rpm
